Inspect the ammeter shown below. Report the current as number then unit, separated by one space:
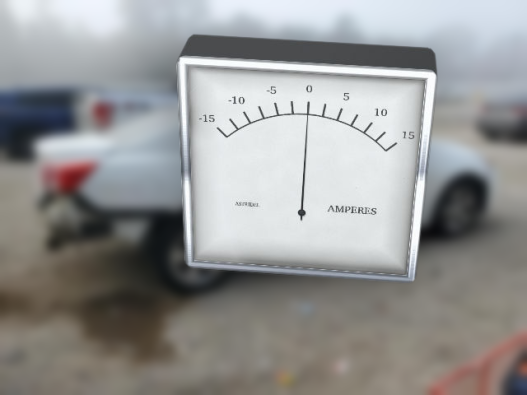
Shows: 0 A
